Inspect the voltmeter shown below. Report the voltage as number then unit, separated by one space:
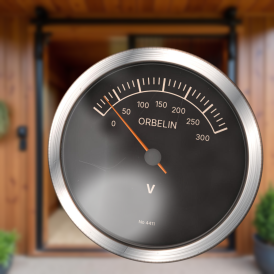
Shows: 30 V
